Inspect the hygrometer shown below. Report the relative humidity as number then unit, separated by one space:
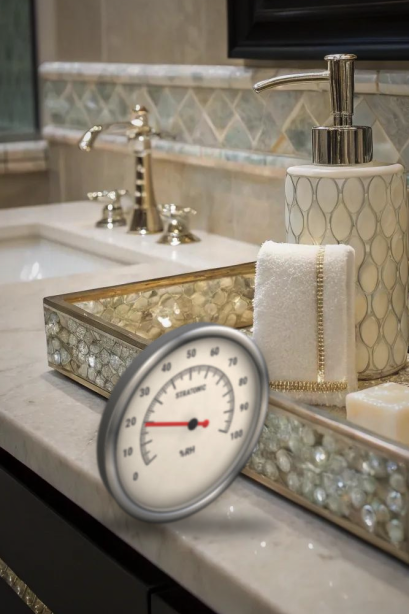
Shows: 20 %
